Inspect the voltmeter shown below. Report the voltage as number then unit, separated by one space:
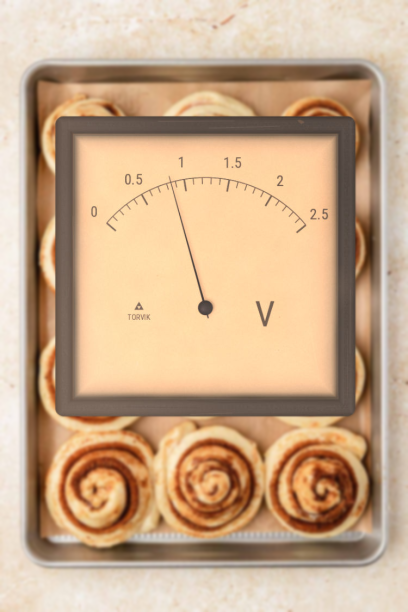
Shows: 0.85 V
